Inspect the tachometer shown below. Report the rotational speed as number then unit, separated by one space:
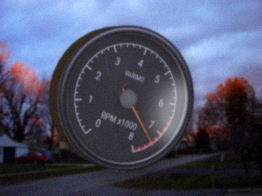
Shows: 7400 rpm
